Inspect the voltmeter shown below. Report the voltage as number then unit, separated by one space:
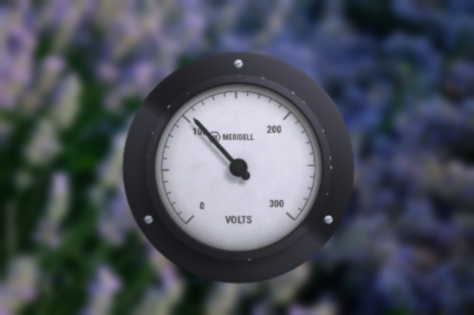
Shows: 105 V
